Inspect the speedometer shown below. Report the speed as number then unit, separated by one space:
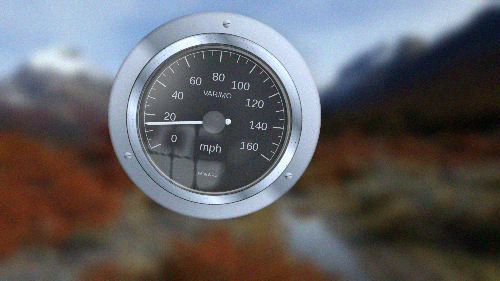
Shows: 15 mph
